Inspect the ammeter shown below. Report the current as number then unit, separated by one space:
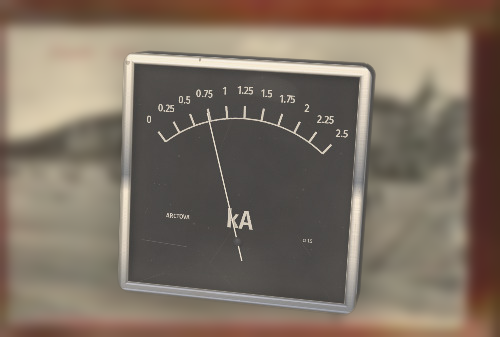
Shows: 0.75 kA
